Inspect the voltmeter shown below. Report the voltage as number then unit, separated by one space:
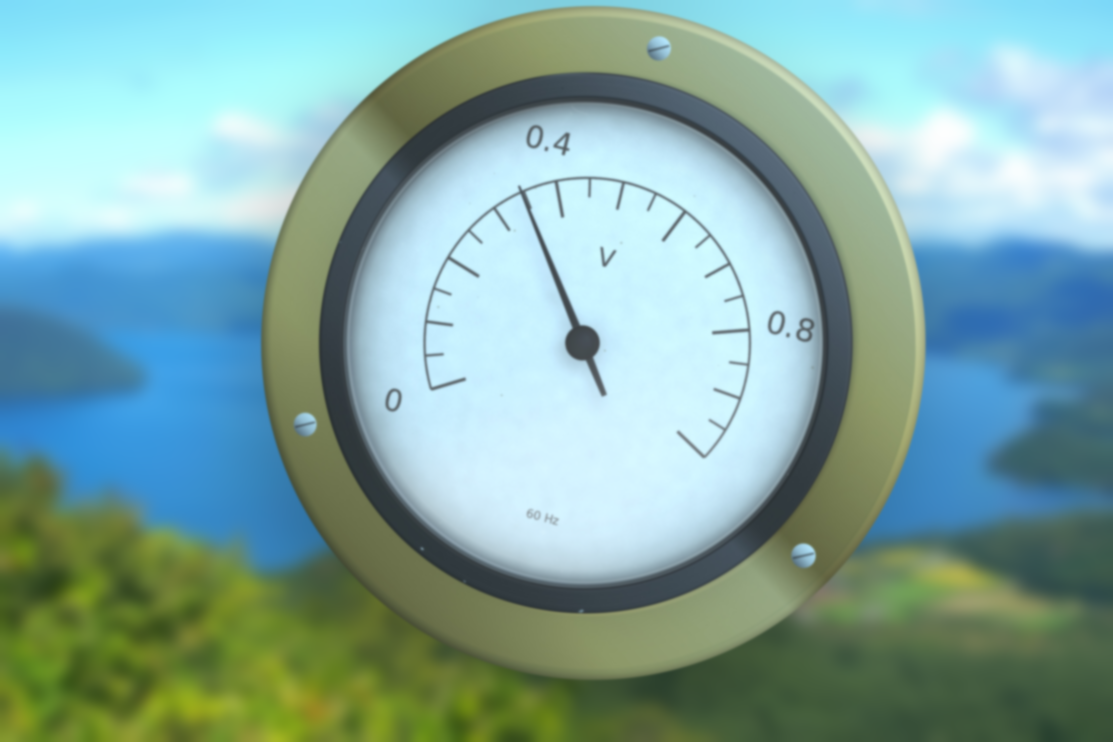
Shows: 0.35 V
